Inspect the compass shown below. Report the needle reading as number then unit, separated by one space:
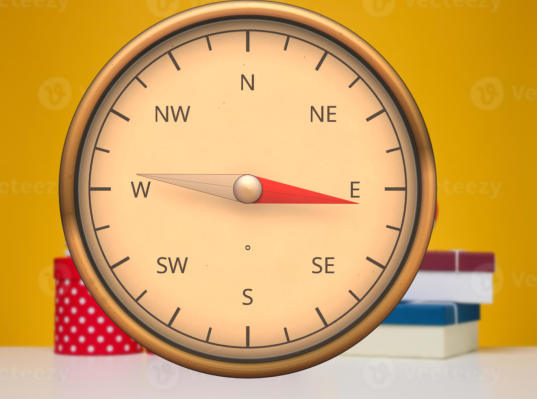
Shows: 97.5 °
